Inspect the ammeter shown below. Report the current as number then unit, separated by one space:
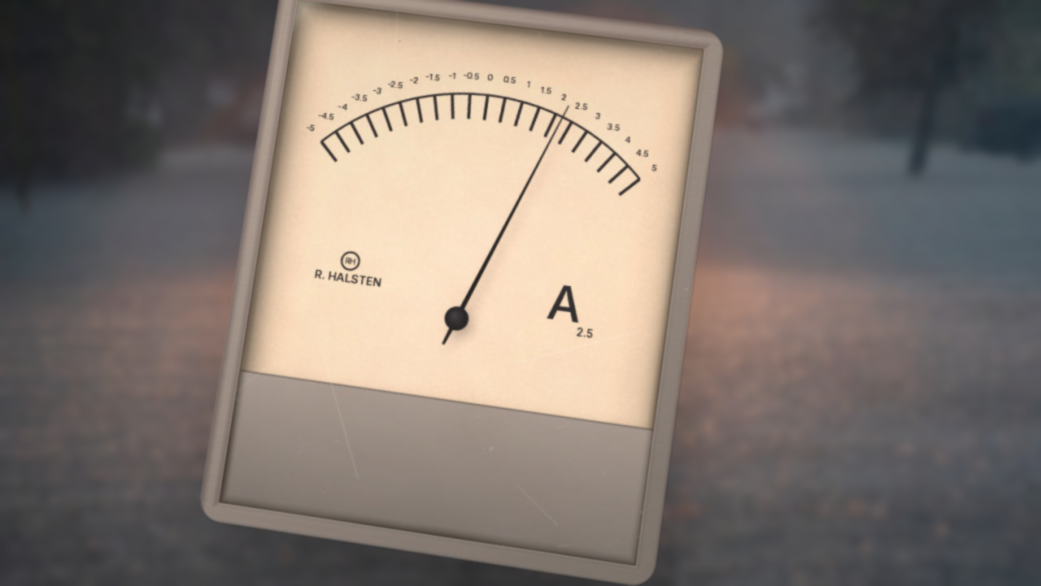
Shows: 2.25 A
